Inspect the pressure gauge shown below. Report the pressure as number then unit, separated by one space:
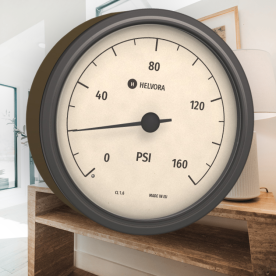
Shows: 20 psi
